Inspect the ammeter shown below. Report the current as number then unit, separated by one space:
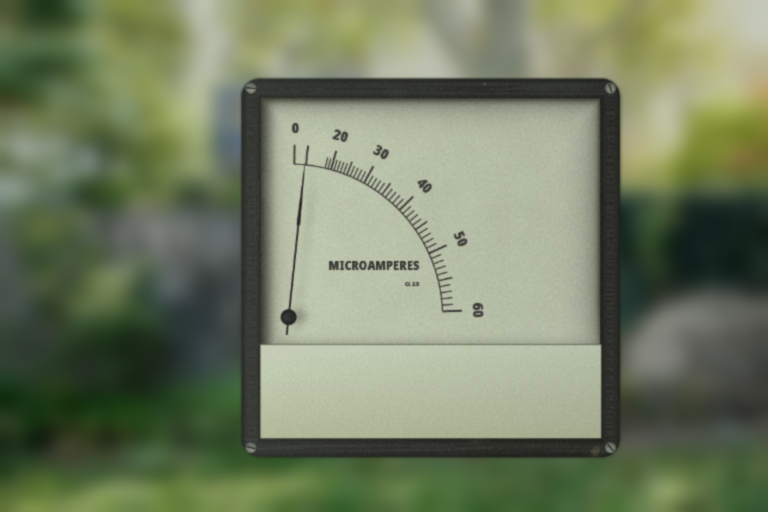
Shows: 10 µA
